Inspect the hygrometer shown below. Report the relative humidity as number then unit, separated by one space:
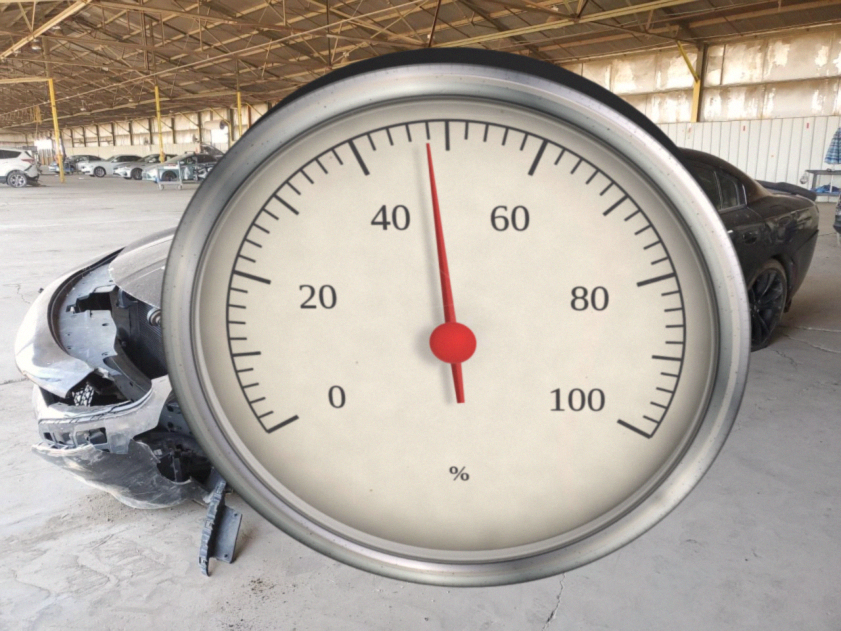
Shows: 48 %
